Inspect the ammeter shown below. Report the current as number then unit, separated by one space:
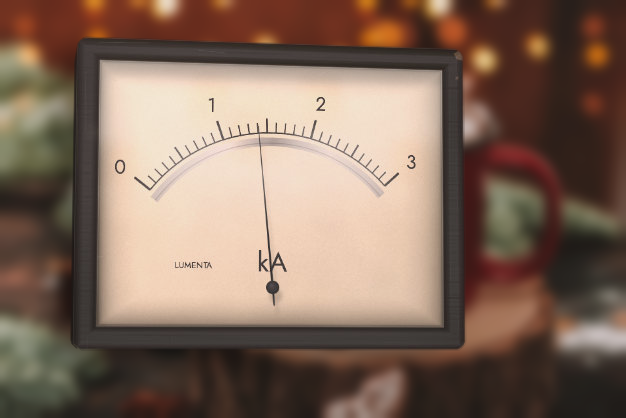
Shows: 1.4 kA
